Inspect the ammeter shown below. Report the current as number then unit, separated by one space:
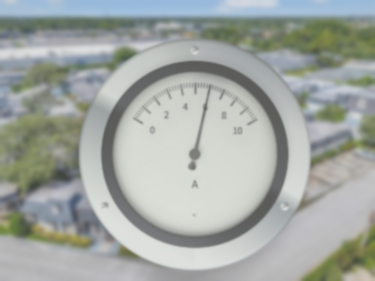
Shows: 6 A
